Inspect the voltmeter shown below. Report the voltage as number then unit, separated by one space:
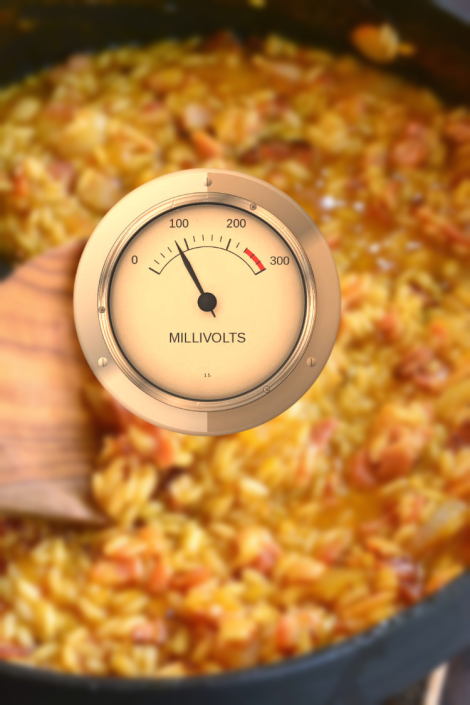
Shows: 80 mV
